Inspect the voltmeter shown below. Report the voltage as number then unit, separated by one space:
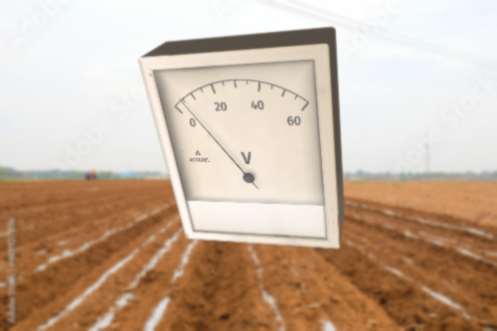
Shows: 5 V
